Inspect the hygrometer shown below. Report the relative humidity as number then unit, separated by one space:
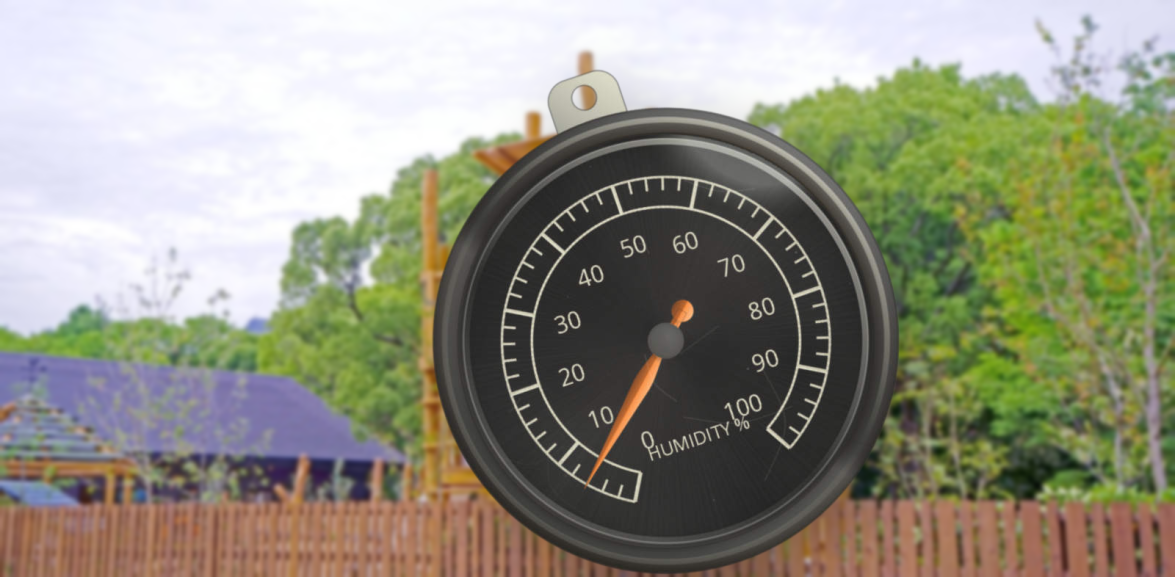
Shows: 6 %
